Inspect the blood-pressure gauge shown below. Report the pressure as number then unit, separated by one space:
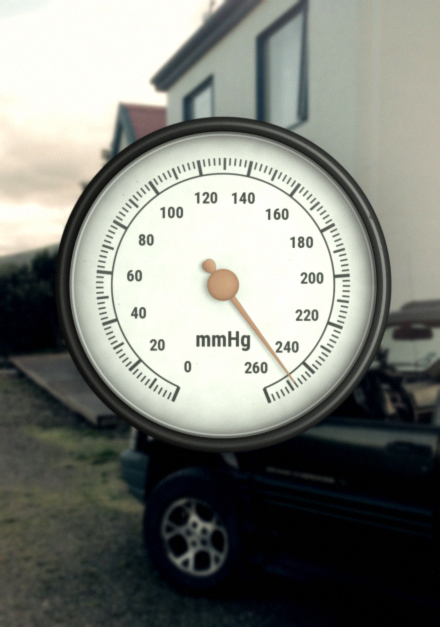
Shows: 248 mmHg
